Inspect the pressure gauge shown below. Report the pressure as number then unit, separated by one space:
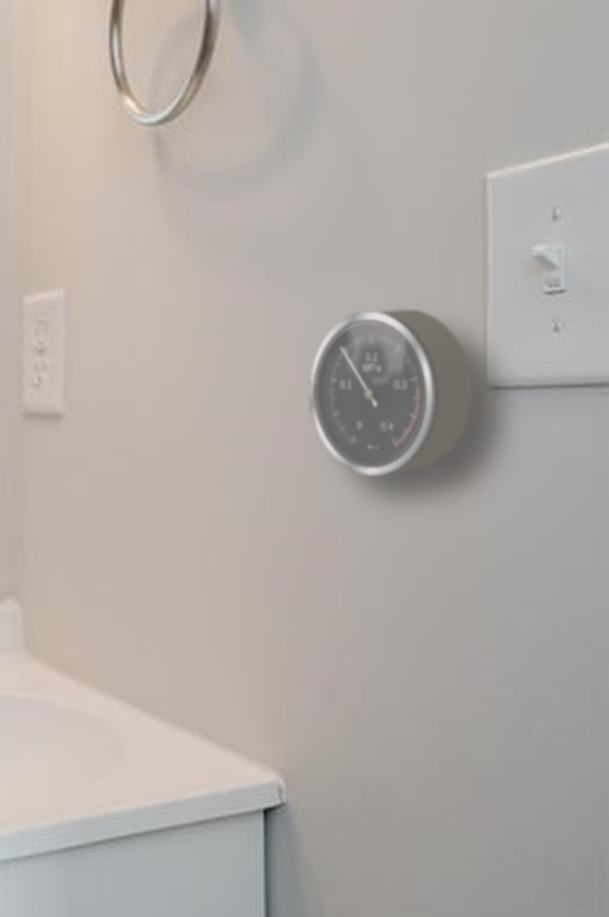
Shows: 0.15 MPa
